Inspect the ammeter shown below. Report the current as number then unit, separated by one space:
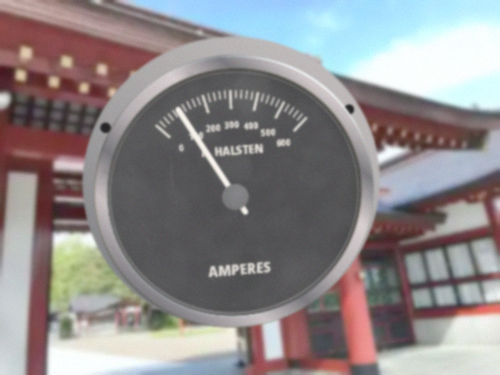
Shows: 100 A
